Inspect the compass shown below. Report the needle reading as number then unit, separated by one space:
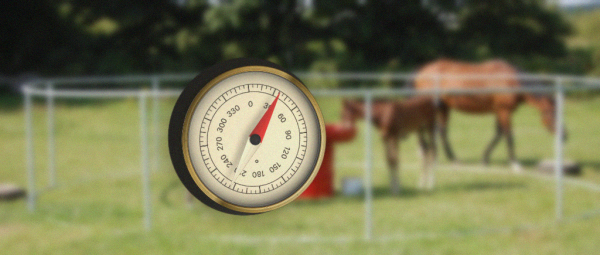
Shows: 35 °
